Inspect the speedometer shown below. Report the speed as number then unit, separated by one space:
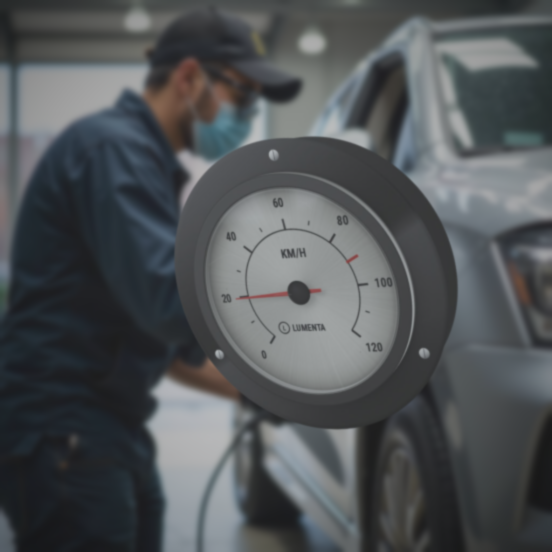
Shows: 20 km/h
